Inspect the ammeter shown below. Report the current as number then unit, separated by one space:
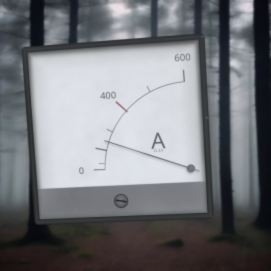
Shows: 250 A
